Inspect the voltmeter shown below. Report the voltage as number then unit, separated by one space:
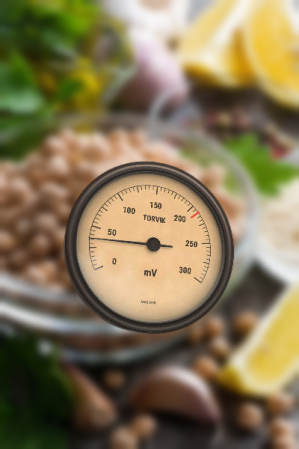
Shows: 35 mV
